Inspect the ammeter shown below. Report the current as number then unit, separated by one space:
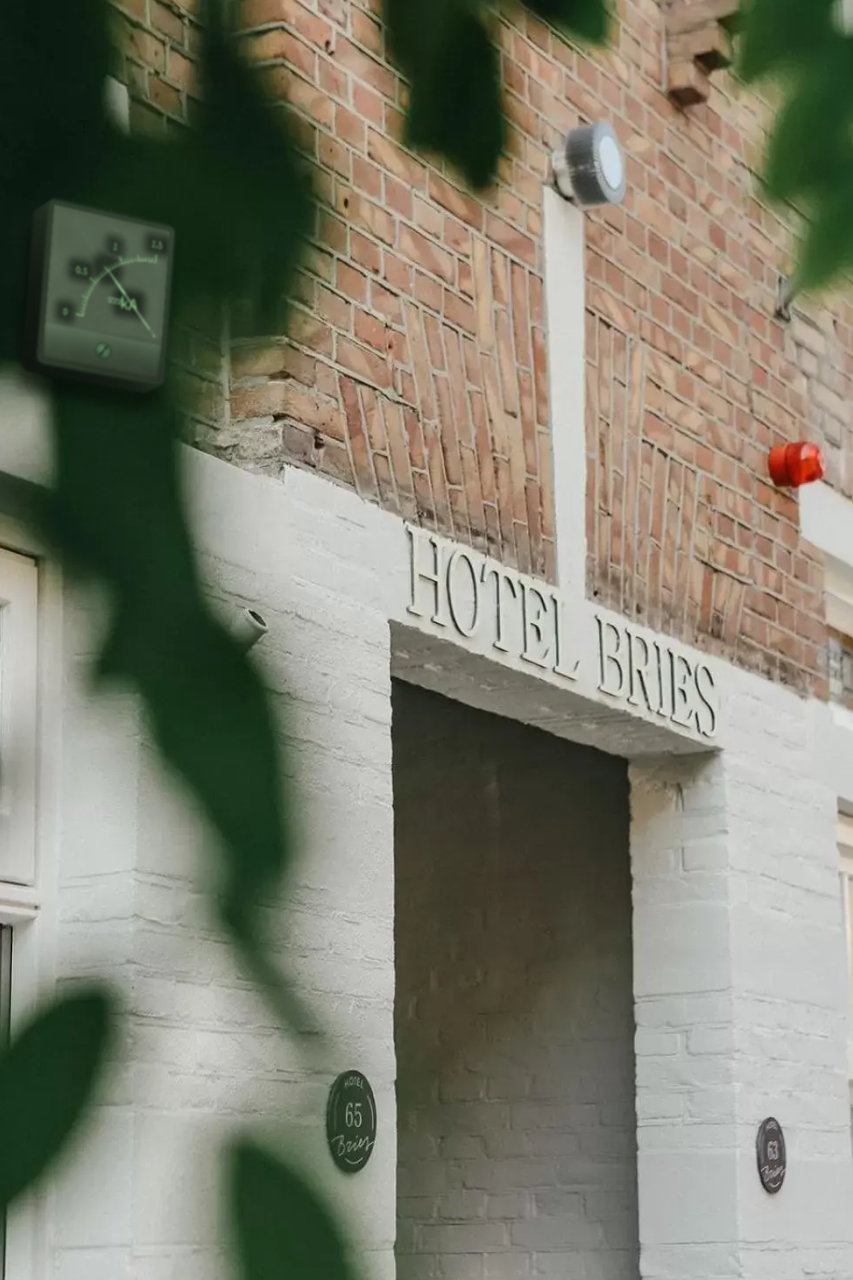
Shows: 0.75 kA
